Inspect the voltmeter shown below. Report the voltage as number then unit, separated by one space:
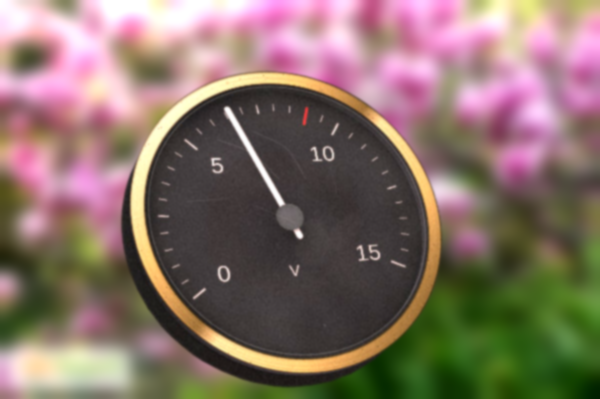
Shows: 6.5 V
